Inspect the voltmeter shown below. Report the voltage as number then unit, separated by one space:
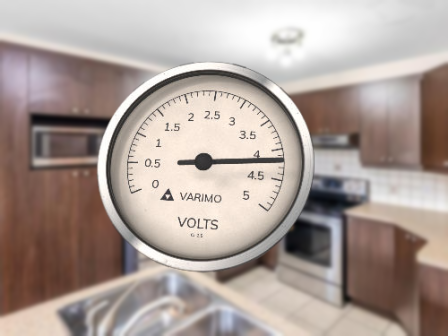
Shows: 4.2 V
